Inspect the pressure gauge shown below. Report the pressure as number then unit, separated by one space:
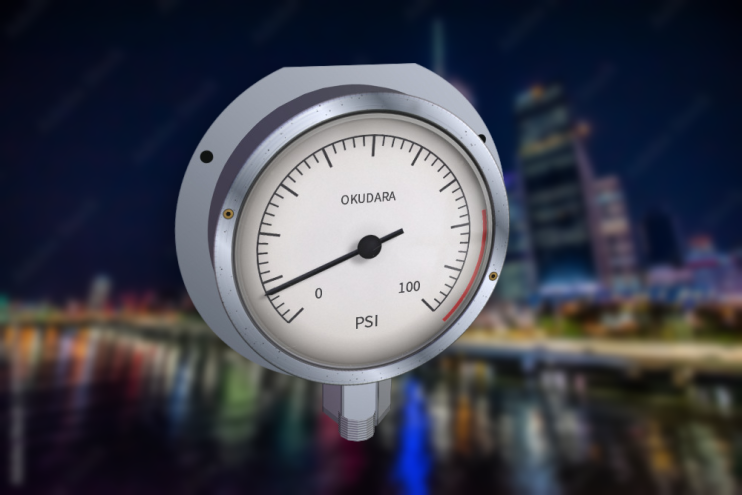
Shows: 8 psi
